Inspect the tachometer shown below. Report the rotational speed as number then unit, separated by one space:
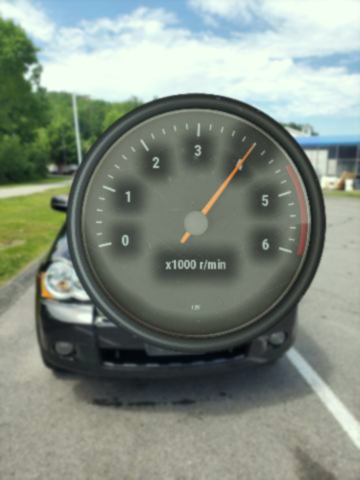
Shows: 4000 rpm
